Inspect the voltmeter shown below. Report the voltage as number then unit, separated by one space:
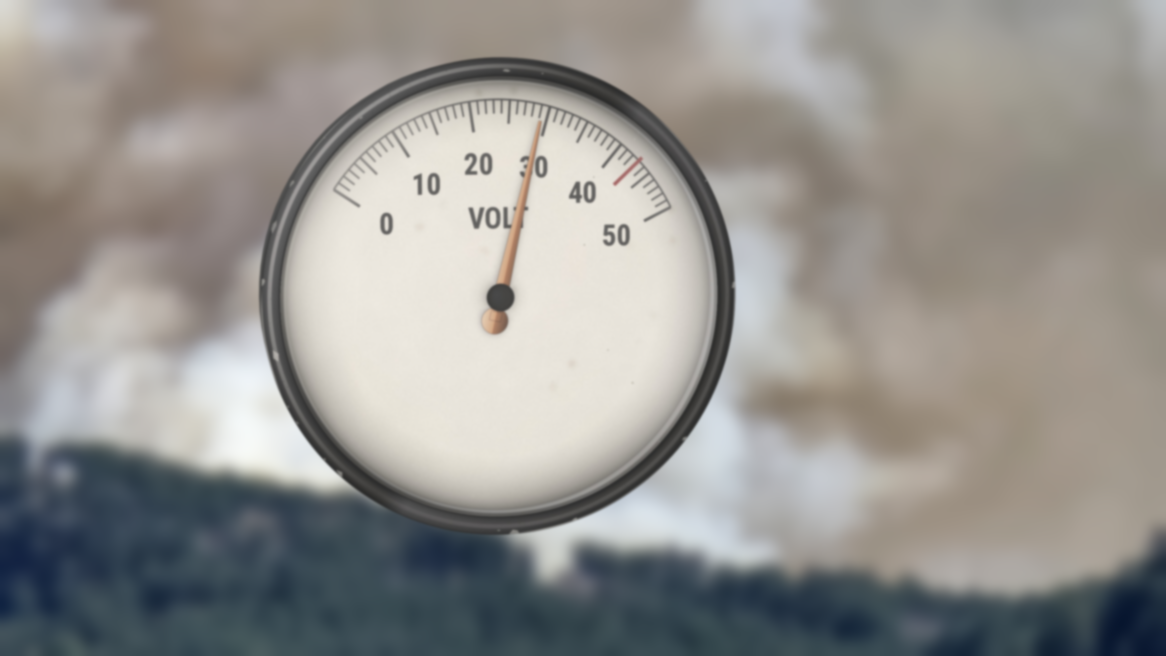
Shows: 29 V
